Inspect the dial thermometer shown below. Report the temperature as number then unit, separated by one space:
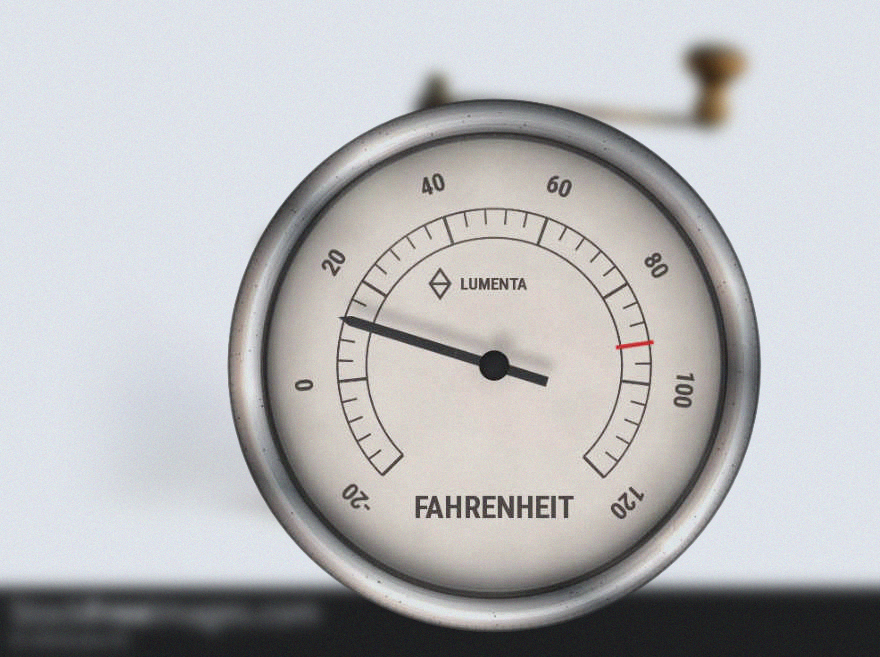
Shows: 12 °F
